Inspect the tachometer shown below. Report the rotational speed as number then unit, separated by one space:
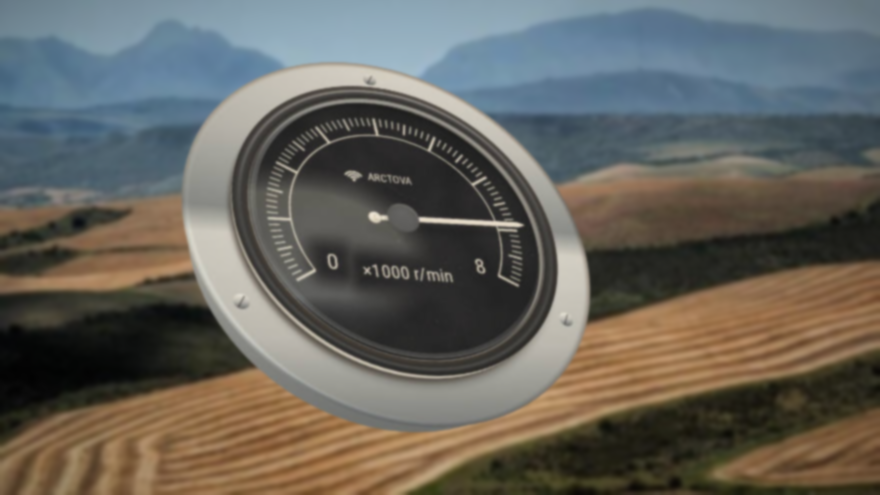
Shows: 7000 rpm
